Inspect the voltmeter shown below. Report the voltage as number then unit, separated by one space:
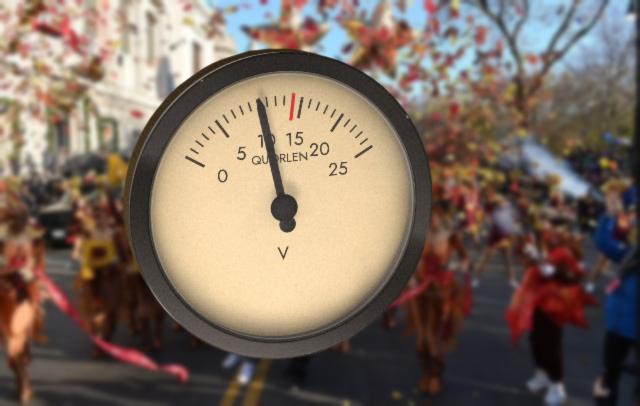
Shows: 10 V
